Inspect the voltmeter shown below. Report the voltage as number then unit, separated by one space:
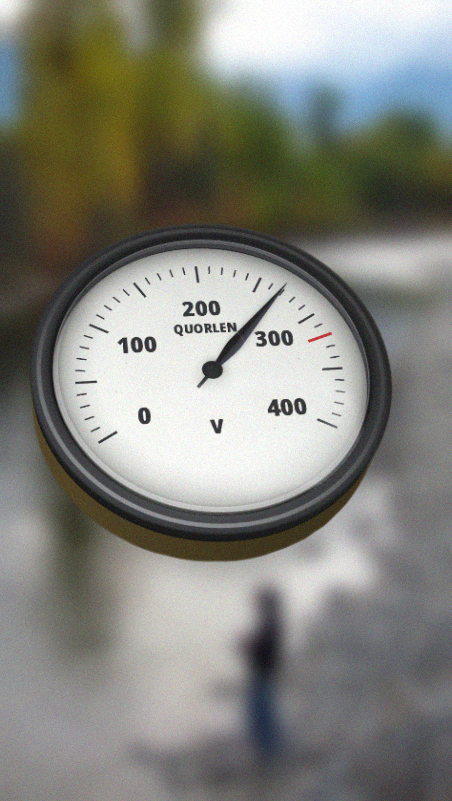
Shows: 270 V
